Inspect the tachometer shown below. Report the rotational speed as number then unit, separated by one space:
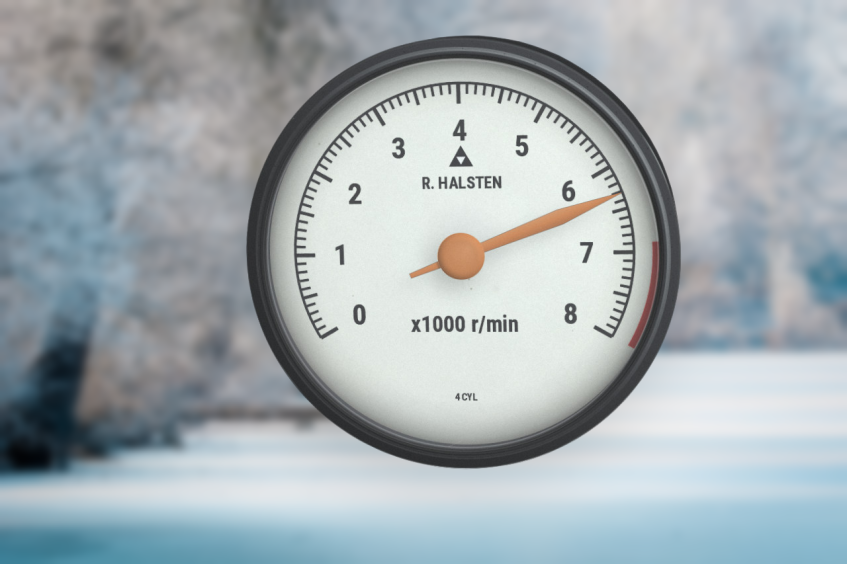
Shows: 6300 rpm
